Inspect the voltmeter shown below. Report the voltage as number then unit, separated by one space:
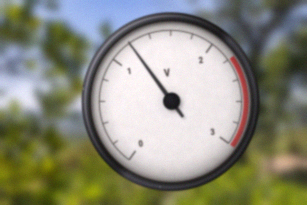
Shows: 1.2 V
